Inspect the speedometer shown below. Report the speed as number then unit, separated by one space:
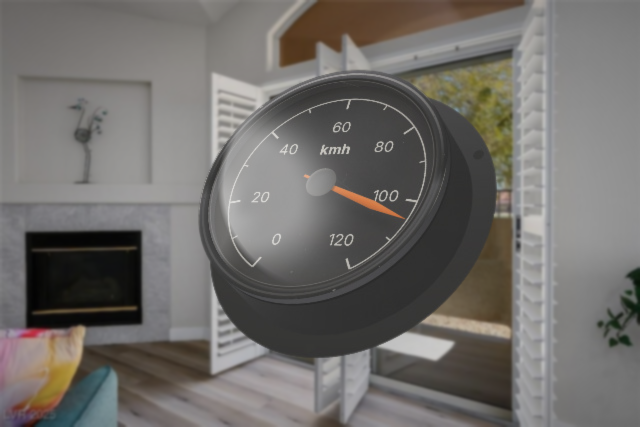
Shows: 105 km/h
